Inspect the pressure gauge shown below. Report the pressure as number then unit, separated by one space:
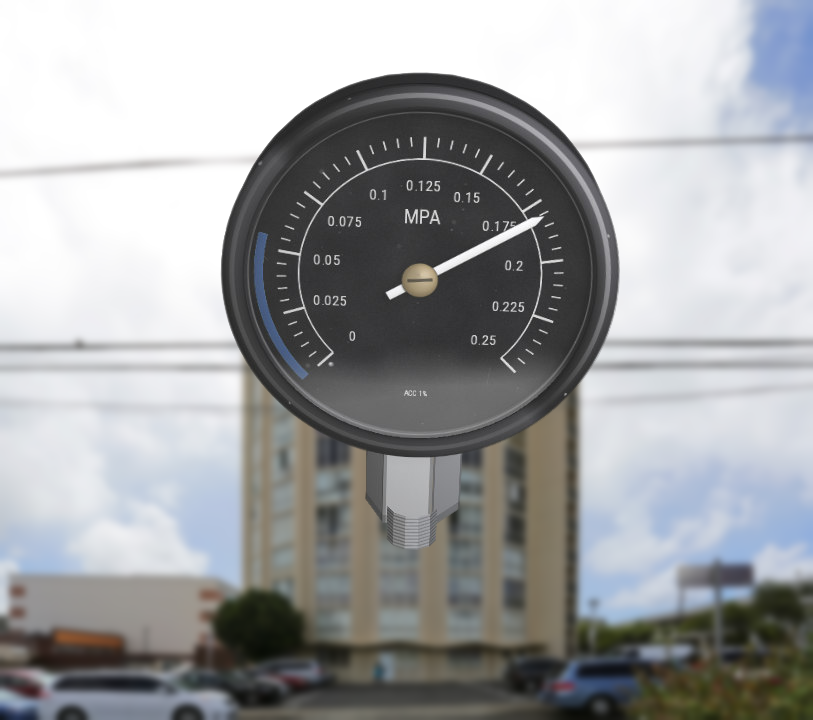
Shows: 0.18 MPa
